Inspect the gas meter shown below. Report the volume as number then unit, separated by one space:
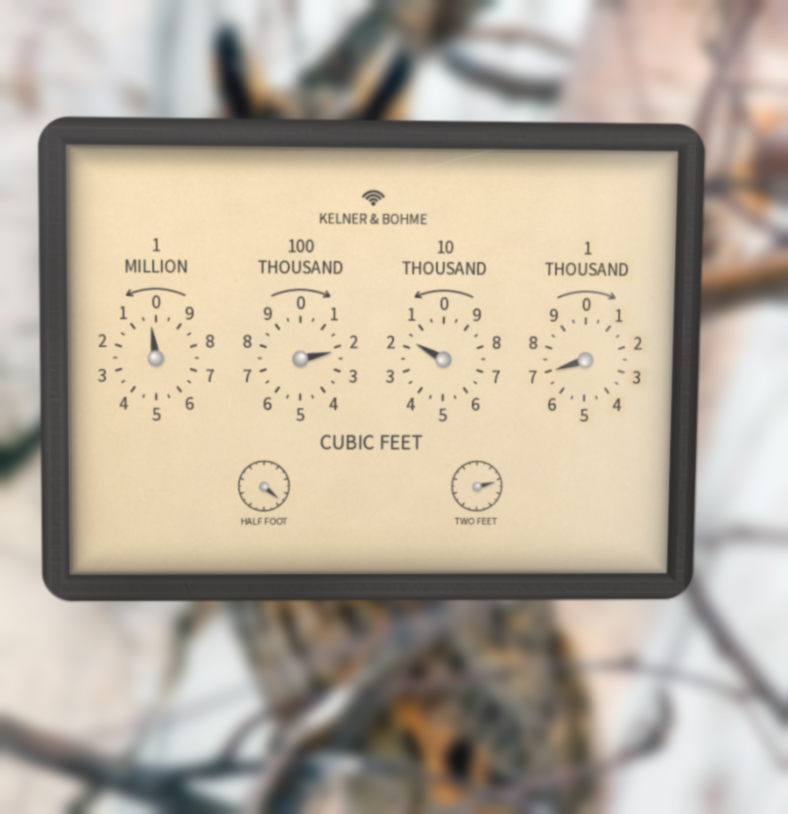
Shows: 21700 ft³
